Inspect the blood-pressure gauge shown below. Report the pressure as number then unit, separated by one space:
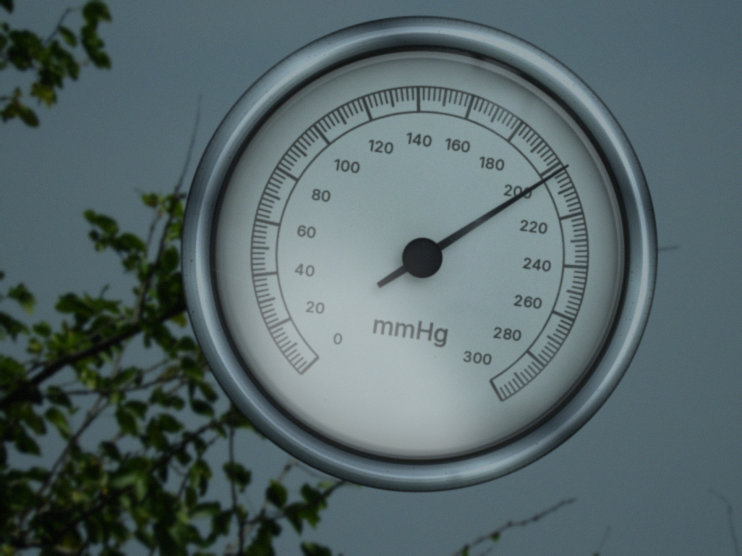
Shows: 202 mmHg
